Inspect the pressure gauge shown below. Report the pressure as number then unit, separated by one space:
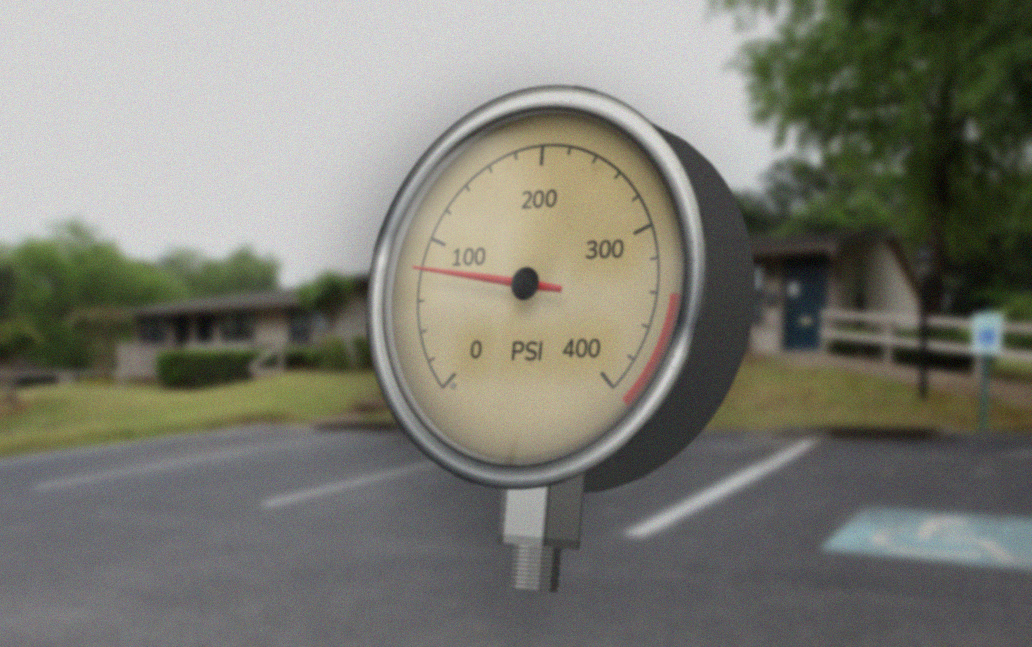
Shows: 80 psi
